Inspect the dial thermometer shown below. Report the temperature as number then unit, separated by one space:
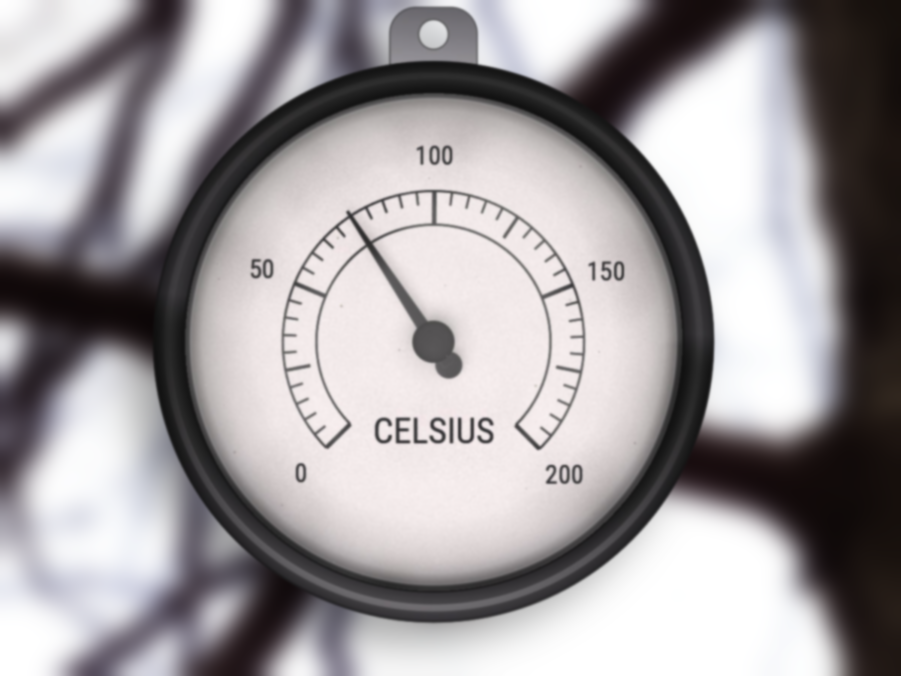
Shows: 75 °C
